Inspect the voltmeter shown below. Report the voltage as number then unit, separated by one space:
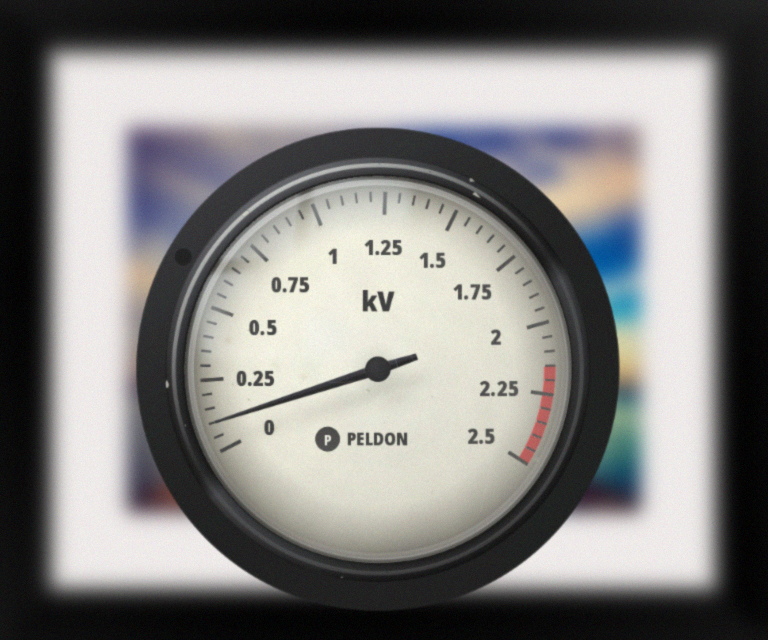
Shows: 0.1 kV
